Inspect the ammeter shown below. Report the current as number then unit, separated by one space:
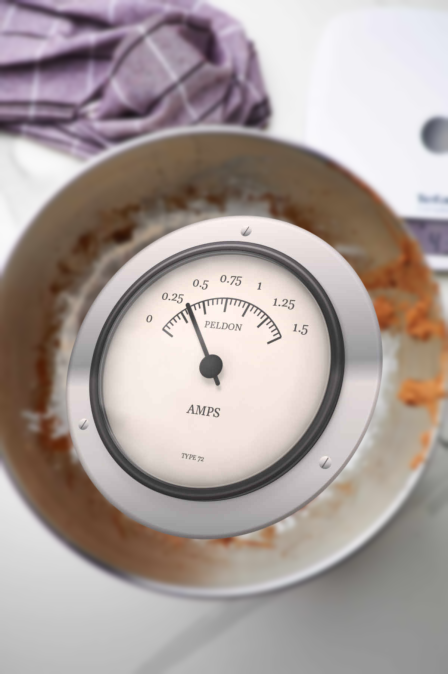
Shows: 0.35 A
